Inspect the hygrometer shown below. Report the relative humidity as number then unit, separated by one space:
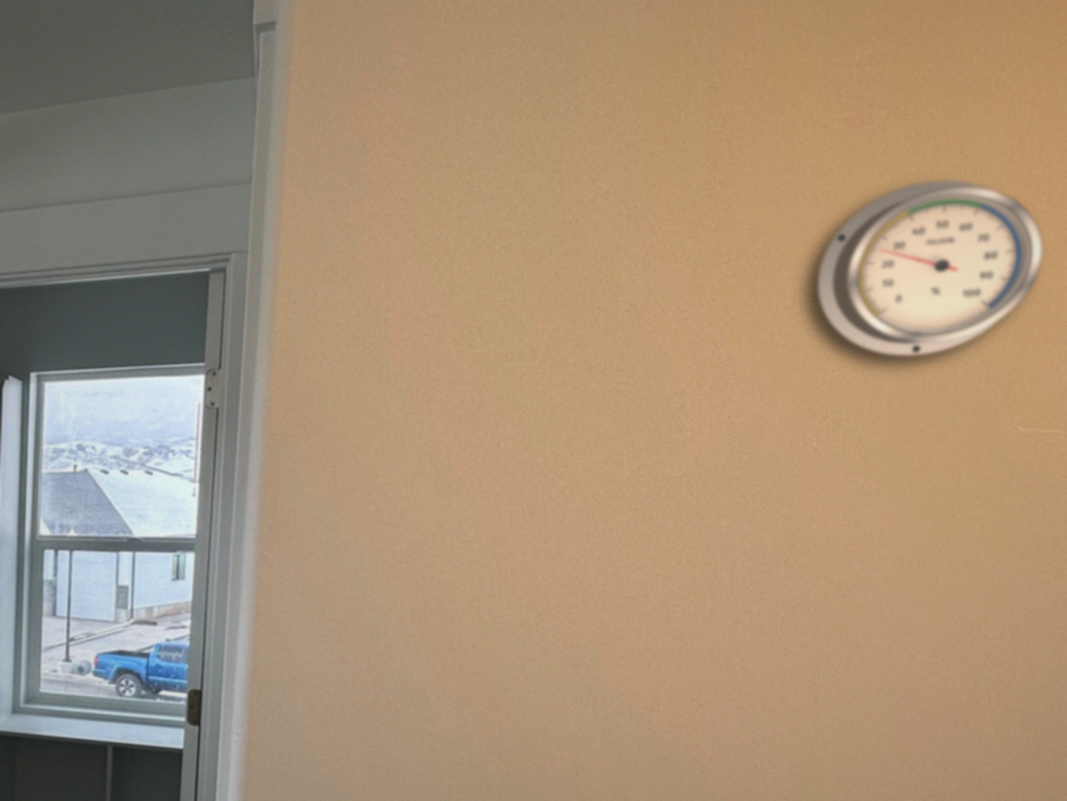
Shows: 25 %
